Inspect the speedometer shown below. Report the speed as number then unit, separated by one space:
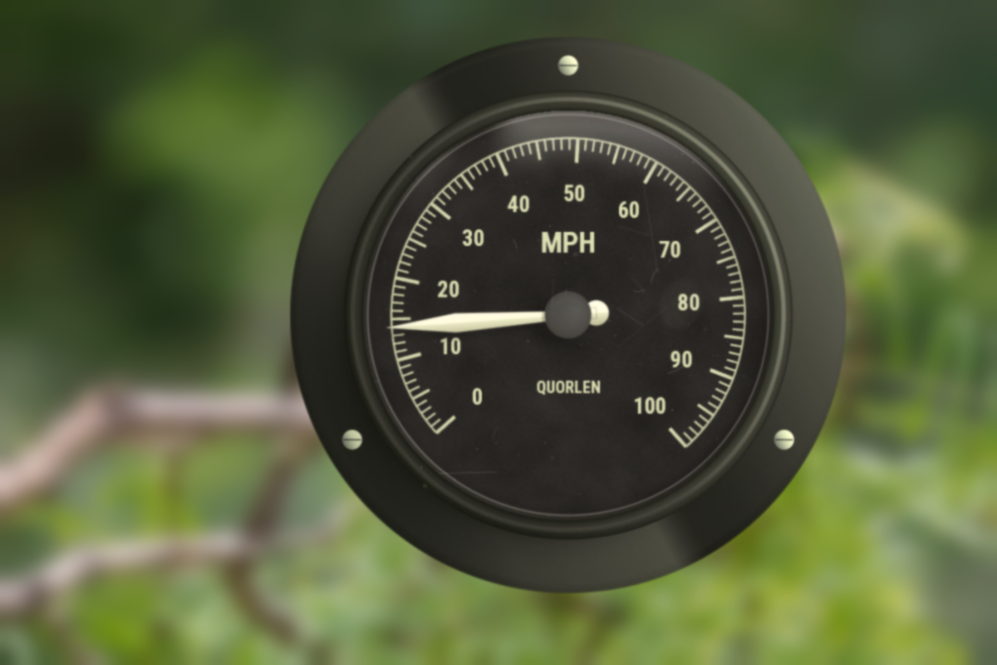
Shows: 14 mph
